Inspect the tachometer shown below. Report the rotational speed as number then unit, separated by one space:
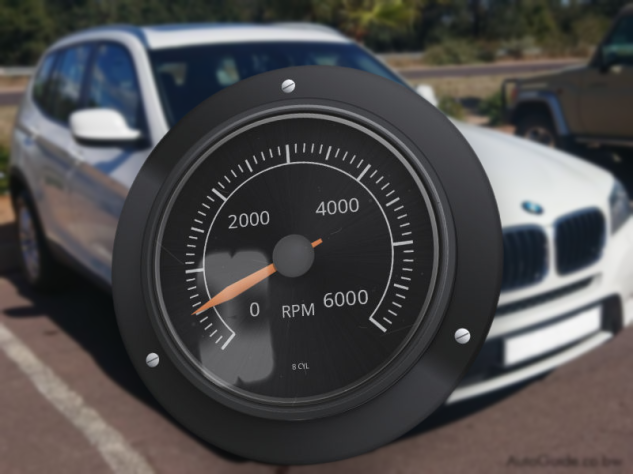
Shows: 500 rpm
